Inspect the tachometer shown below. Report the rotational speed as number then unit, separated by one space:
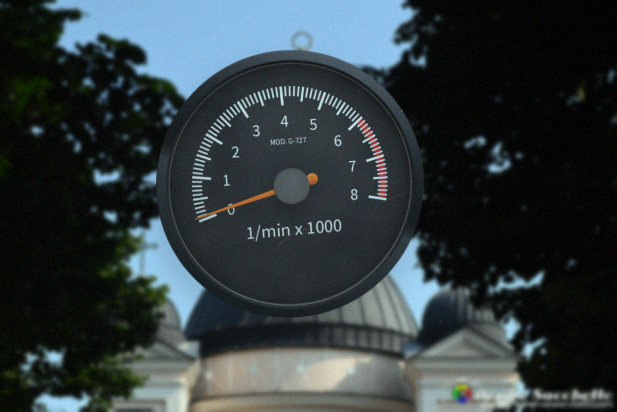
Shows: 100 rpm
